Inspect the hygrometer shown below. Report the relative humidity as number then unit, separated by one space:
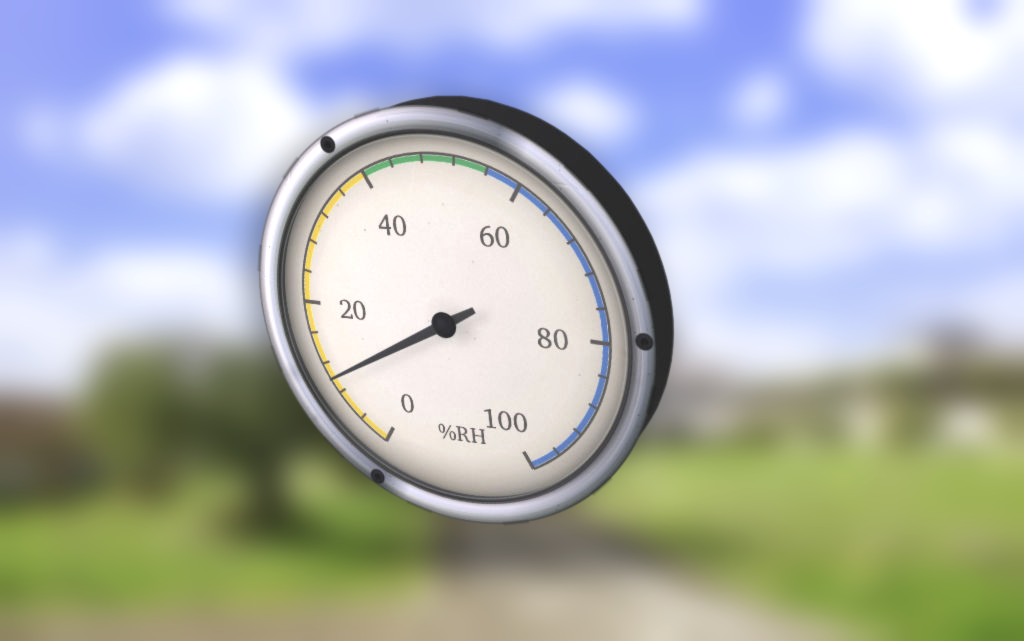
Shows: 10 %
